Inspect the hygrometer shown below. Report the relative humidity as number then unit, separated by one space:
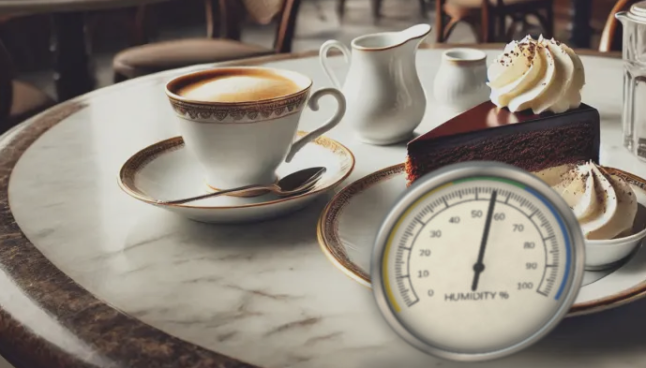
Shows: 55 %
